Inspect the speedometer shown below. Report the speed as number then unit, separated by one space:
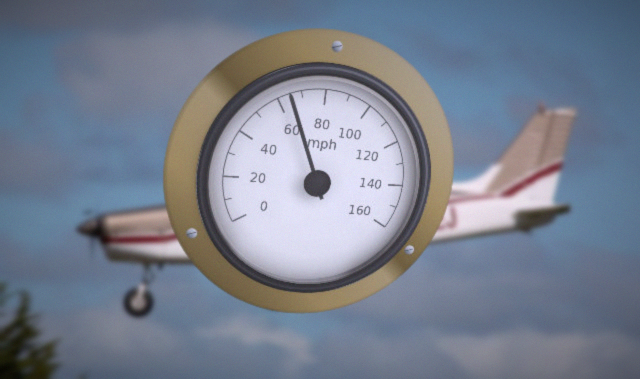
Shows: 65 mph
